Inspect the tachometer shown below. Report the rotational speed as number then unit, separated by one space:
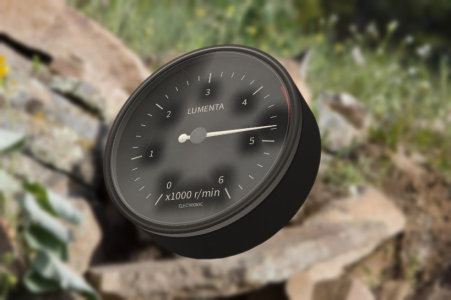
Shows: 4800 rpm
